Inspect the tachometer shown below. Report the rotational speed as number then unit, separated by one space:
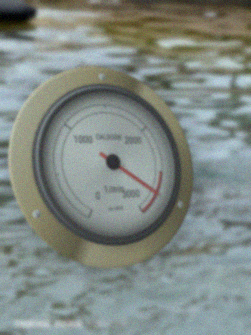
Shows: 2750 rpm
